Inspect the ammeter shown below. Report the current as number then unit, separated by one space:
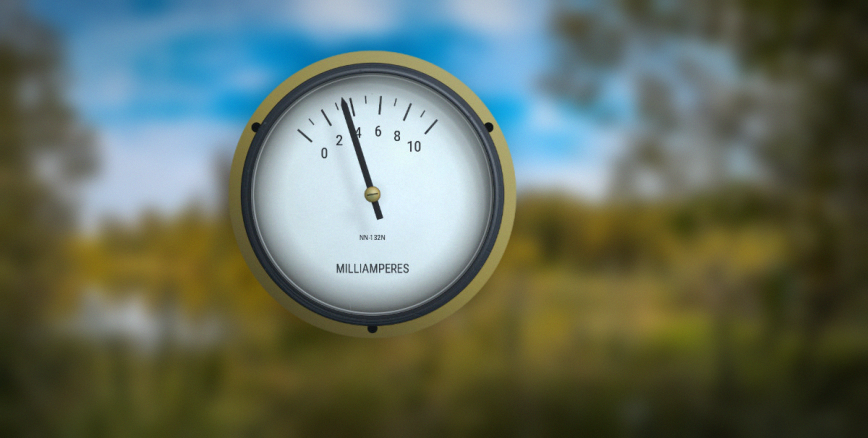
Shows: 3.5 mA
